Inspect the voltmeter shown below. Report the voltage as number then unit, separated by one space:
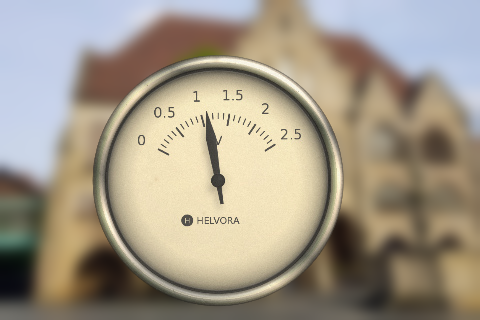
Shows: 1.1 V
